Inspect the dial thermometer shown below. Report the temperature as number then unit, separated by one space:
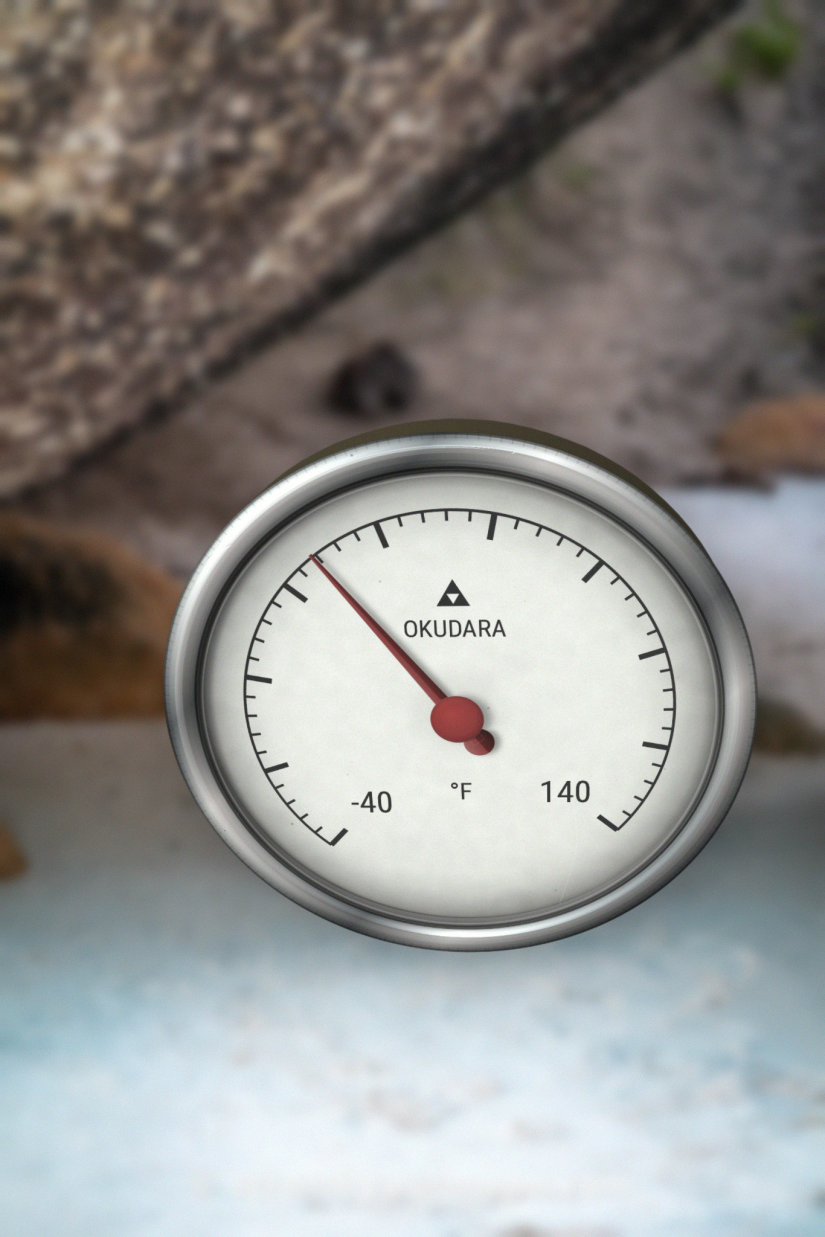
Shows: 28 °F
